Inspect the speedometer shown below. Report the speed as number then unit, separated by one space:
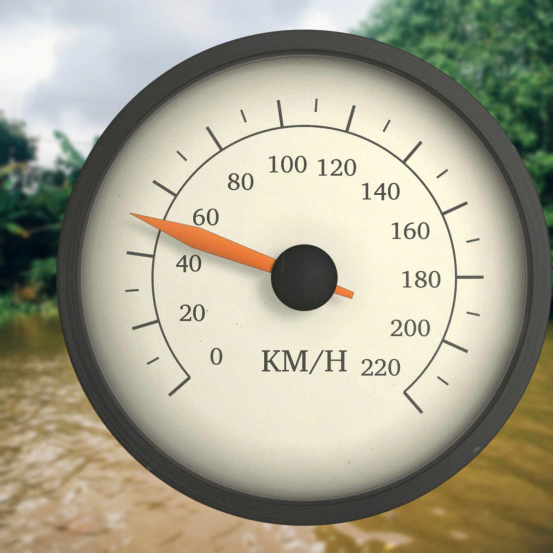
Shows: 50 km/h
